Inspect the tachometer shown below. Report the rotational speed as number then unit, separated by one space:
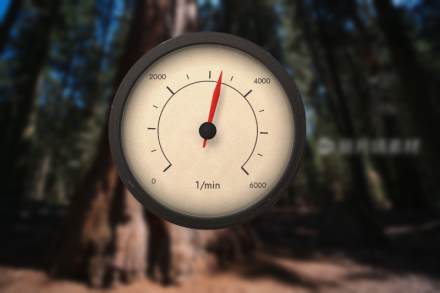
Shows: 3250 rpm
